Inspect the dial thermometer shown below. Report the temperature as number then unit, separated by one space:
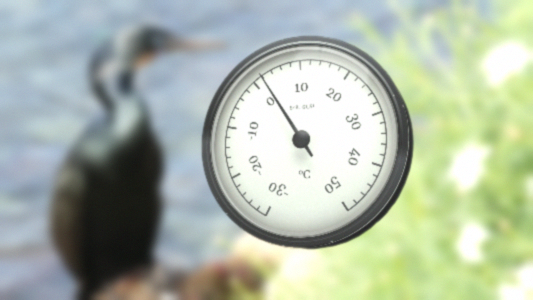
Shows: 2 °C
